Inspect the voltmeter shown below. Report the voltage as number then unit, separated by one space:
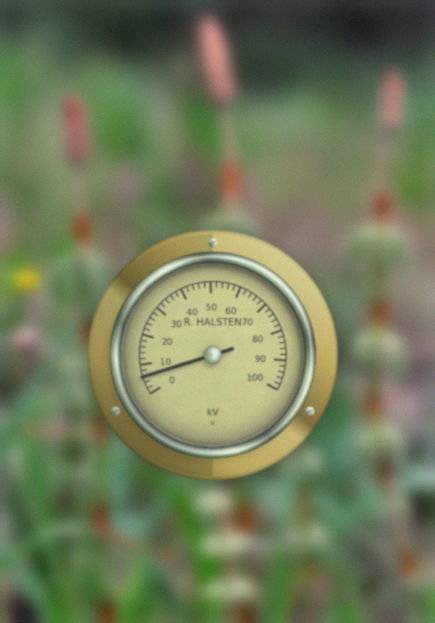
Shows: 6 kV
